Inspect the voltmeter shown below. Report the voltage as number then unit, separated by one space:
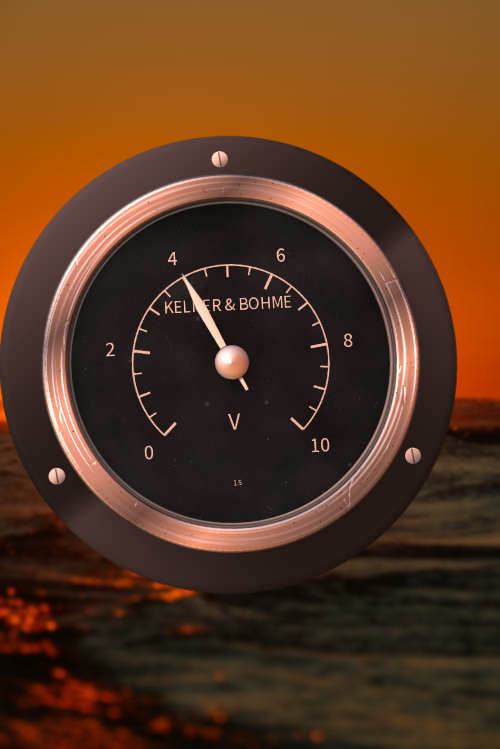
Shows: 4 V
